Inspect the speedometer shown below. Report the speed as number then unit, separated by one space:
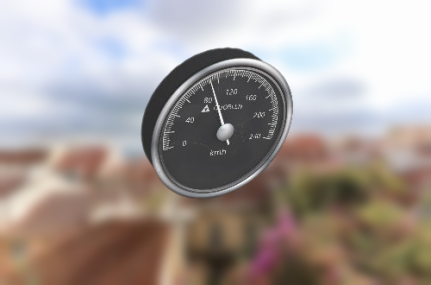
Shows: 90 km/h
